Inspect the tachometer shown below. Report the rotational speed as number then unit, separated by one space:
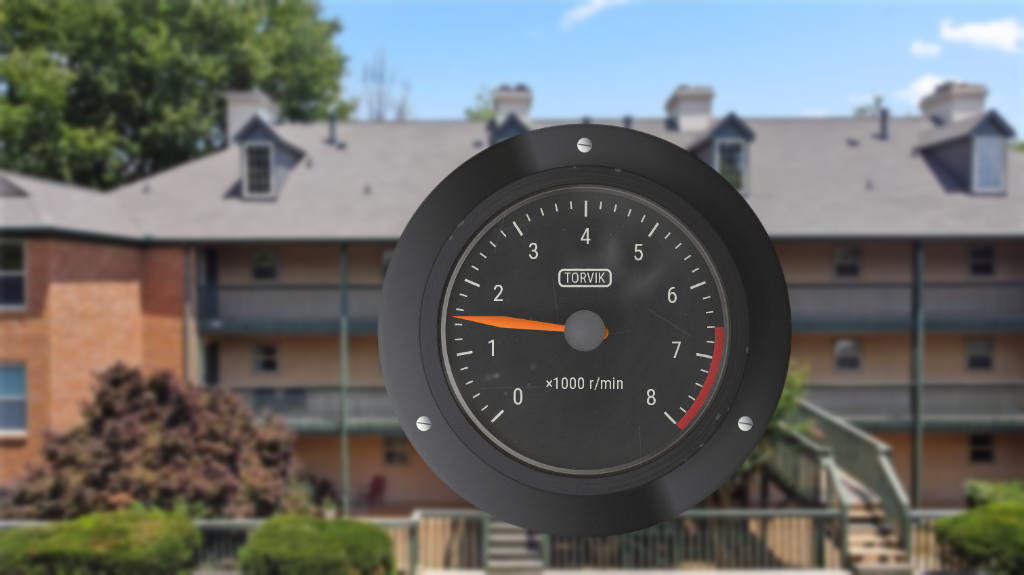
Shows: 1500 rpm
